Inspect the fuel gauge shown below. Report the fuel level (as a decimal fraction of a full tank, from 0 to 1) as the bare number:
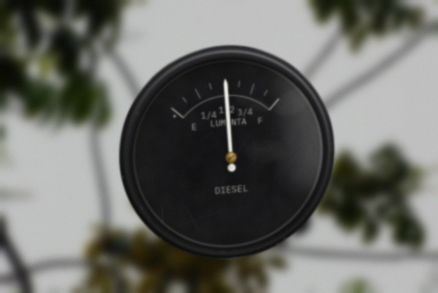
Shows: 0.5
